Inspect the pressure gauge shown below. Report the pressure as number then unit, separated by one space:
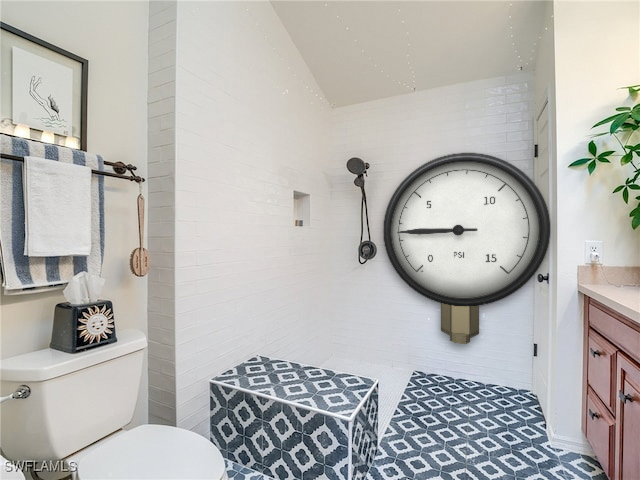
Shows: 2.5 psi
